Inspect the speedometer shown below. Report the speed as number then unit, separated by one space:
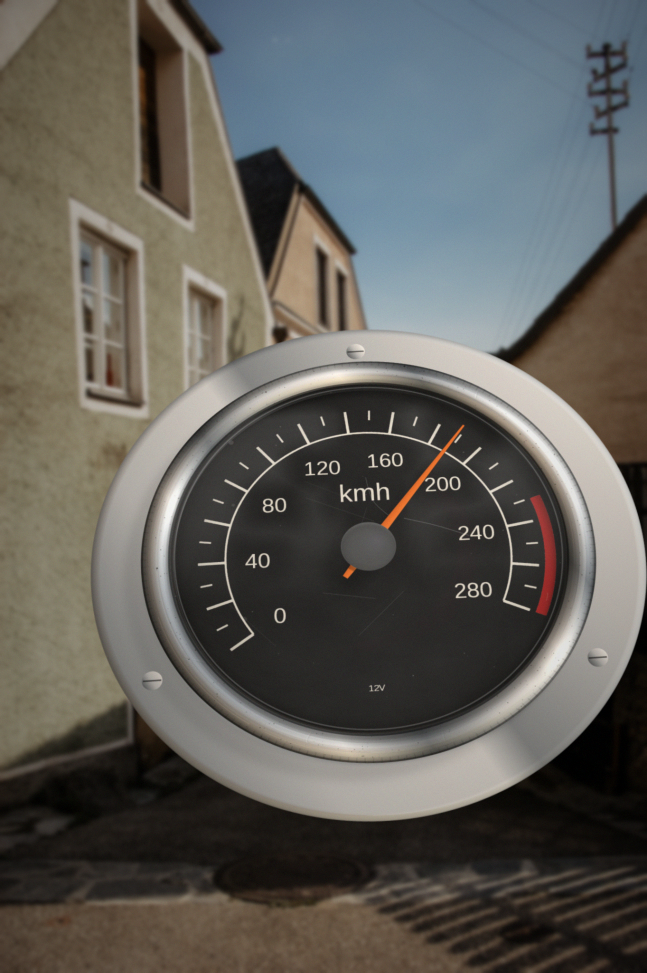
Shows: 190 km/h
